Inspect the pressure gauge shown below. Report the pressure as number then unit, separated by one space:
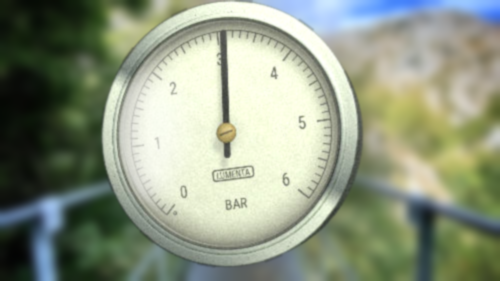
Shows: 3.1 bar
